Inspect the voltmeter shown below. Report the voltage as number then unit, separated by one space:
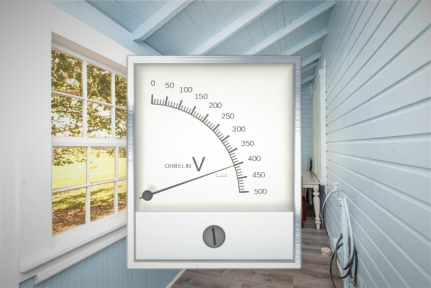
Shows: 400 V
